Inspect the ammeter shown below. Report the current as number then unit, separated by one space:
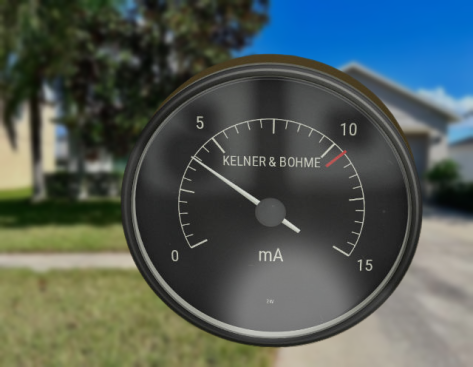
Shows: 4 mA
